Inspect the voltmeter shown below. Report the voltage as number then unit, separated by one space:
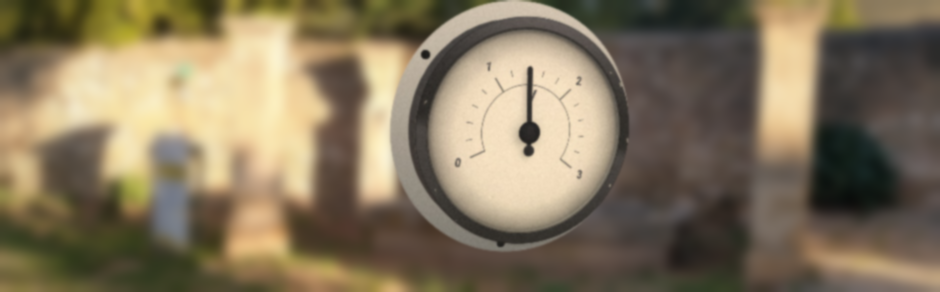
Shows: 1.4 V
